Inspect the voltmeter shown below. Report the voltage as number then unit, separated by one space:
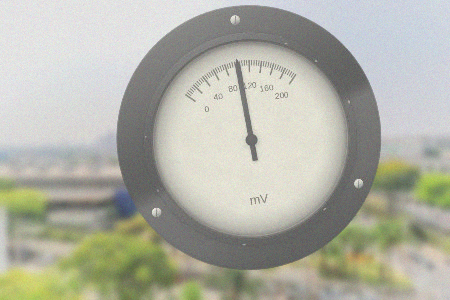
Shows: 100 mV
